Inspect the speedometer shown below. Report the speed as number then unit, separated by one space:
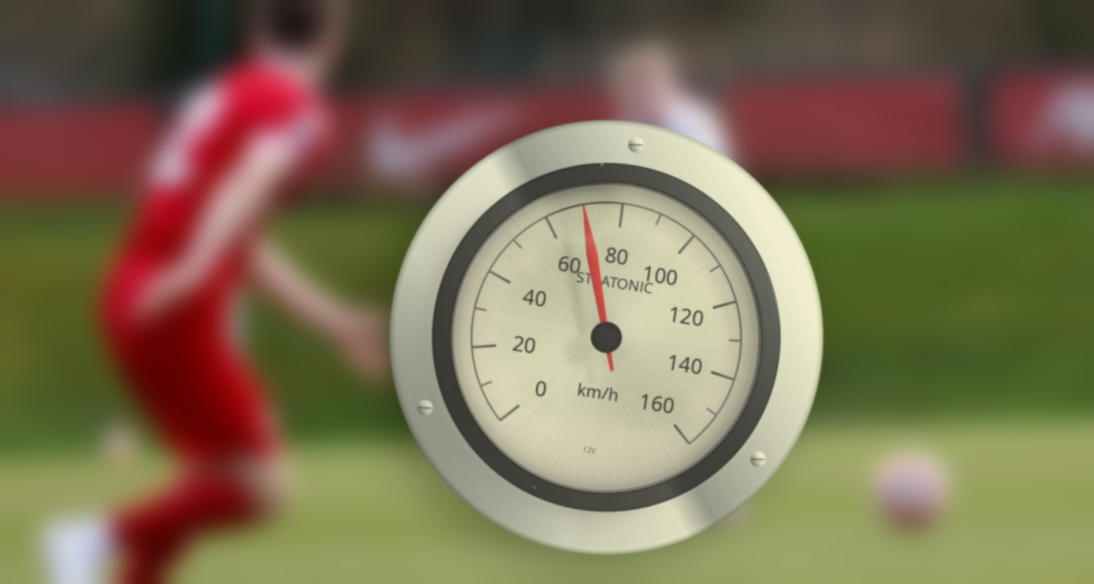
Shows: 70 km/h
